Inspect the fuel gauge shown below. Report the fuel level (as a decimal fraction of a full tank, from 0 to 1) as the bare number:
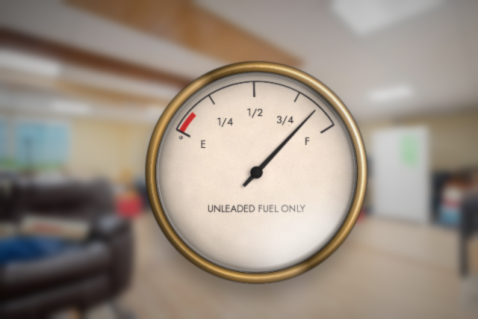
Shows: 0.875
